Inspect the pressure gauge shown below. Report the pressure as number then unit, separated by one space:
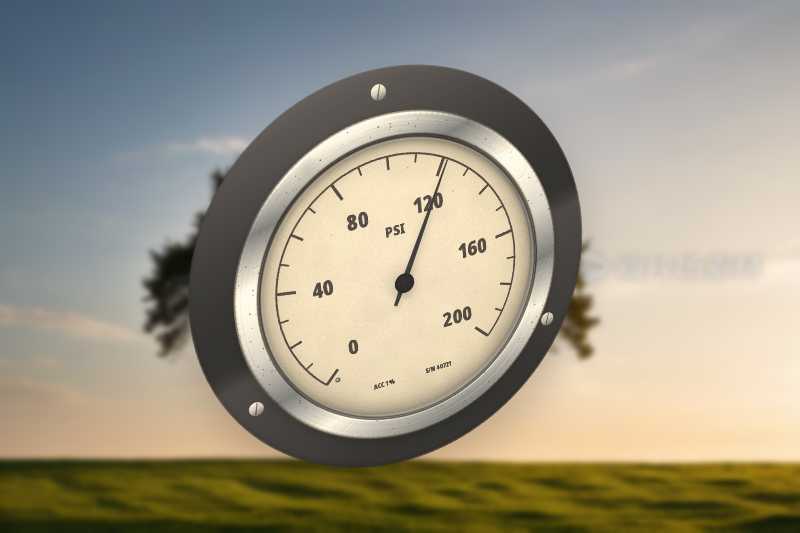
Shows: 120 psi
